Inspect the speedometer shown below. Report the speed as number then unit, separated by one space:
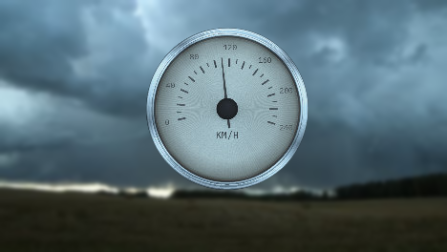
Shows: 110 km/h
